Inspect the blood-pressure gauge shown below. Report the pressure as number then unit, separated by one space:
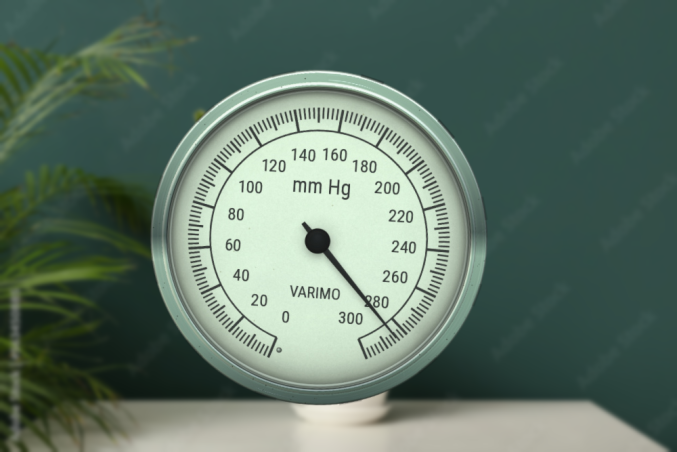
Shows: 284 mmHg
